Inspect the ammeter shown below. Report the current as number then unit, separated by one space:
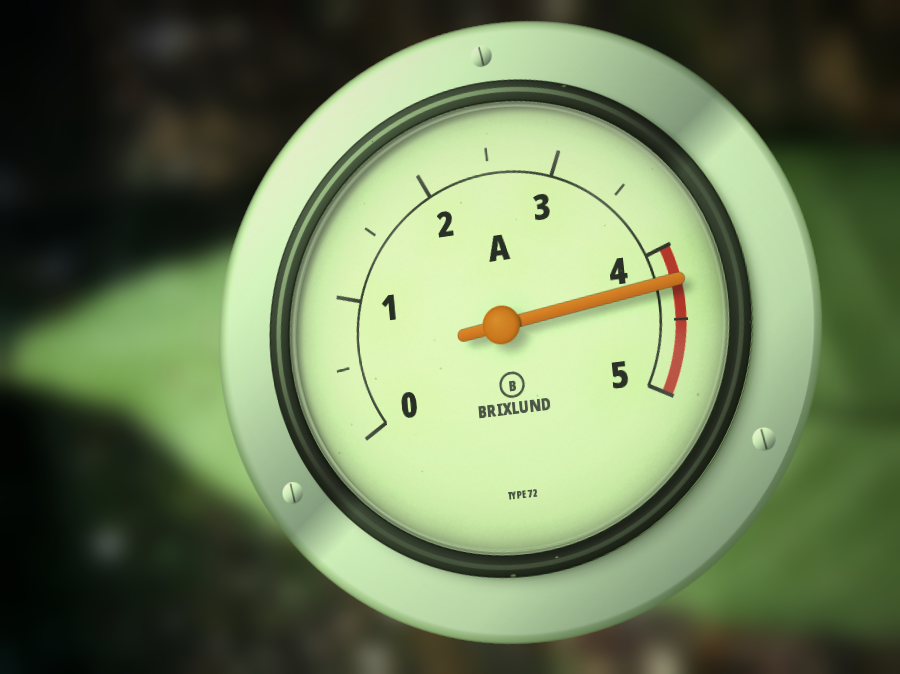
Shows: 4.25 A
